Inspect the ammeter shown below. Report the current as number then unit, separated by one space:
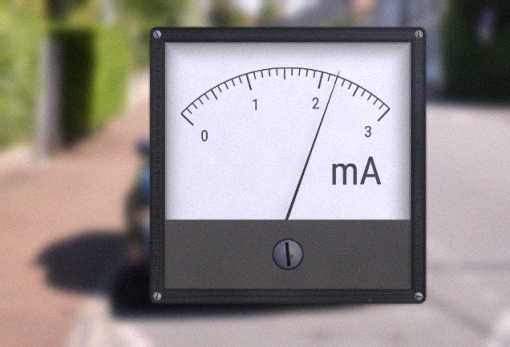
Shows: 2.2 mA
